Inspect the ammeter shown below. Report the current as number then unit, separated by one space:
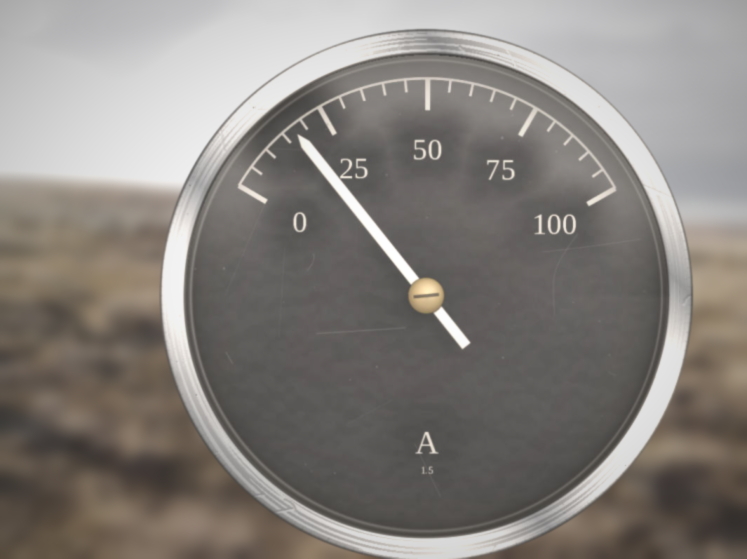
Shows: 17.5 A
